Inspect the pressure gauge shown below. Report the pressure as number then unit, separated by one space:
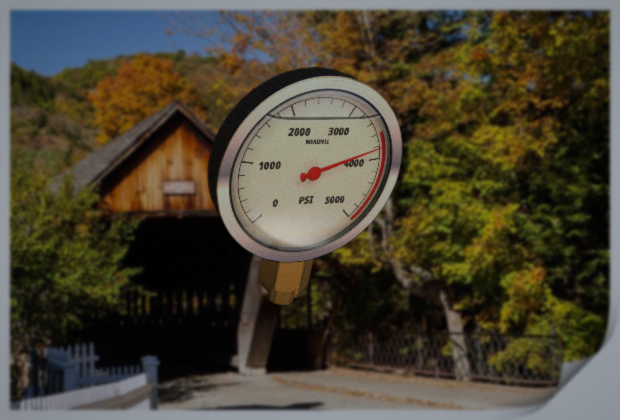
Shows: 3800 psi
